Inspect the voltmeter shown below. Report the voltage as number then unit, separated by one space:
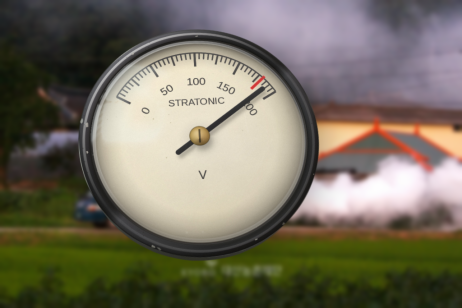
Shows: 190 V
